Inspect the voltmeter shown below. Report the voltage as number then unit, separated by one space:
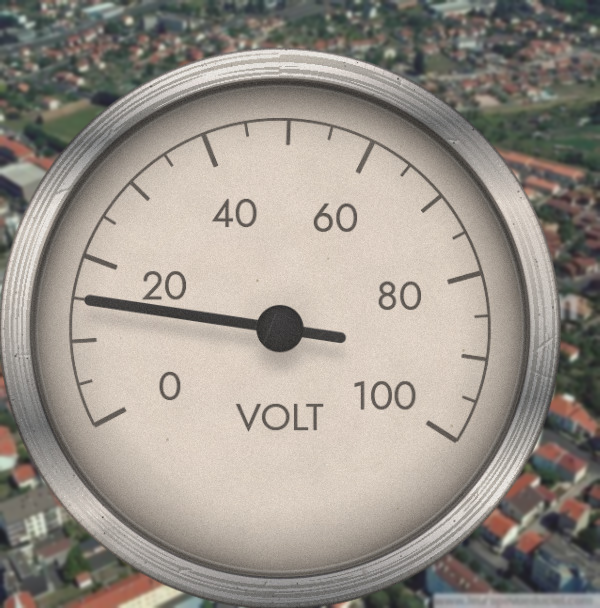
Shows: 15 V
